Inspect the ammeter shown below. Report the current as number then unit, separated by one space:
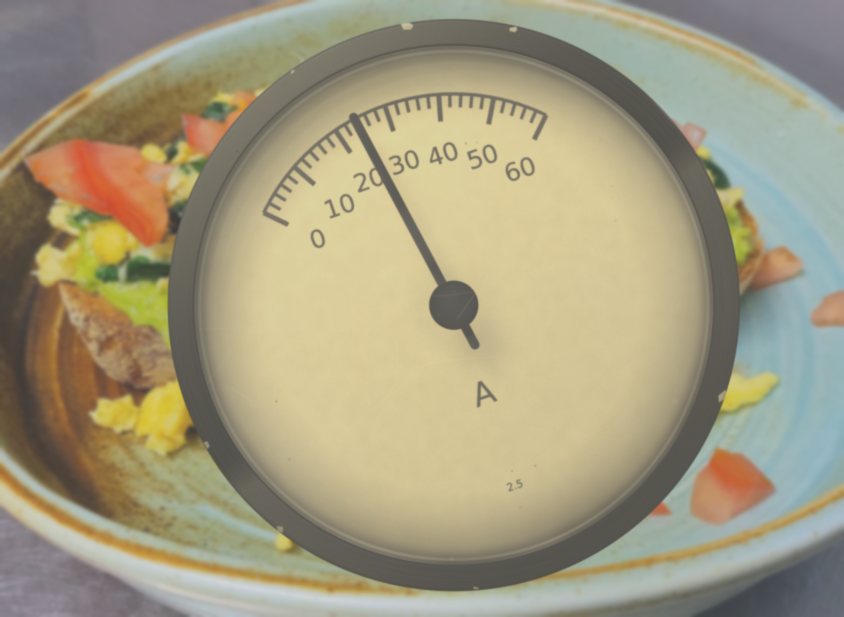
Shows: 24 A
